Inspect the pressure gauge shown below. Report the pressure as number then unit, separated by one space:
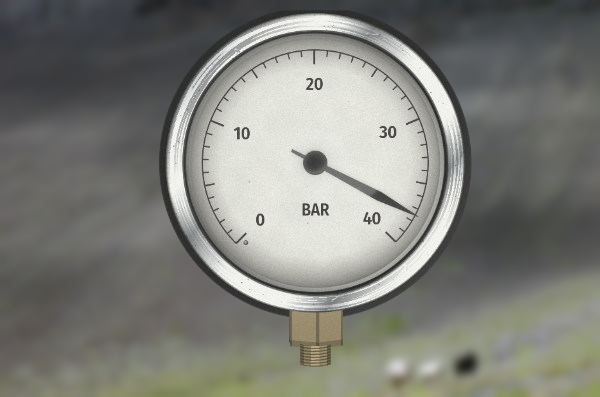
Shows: 37.5 bar
